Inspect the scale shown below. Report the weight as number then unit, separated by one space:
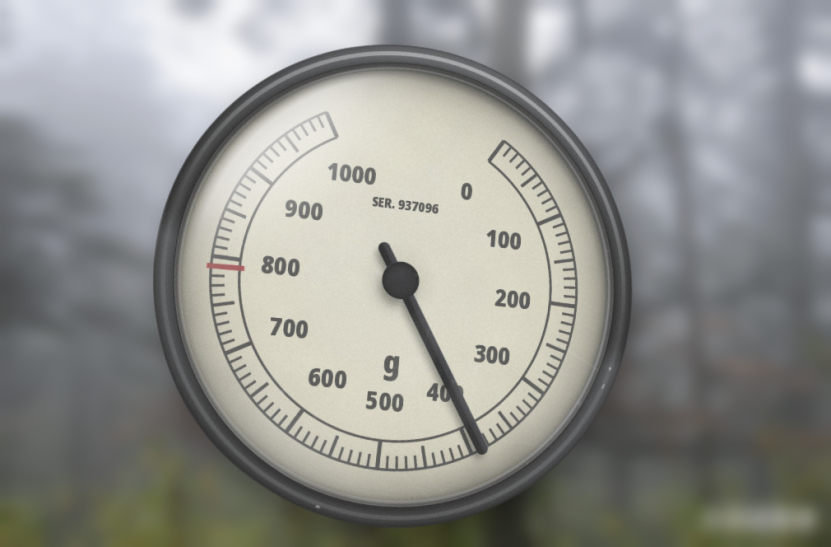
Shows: 390 g
